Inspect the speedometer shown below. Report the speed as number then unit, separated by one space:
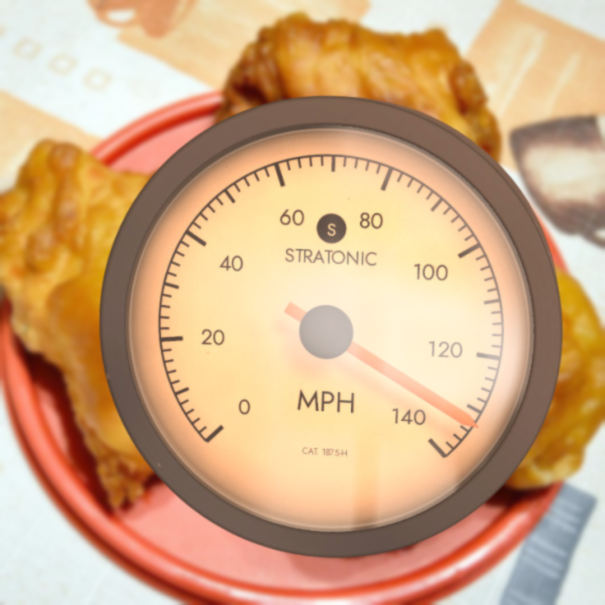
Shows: 132 mph
